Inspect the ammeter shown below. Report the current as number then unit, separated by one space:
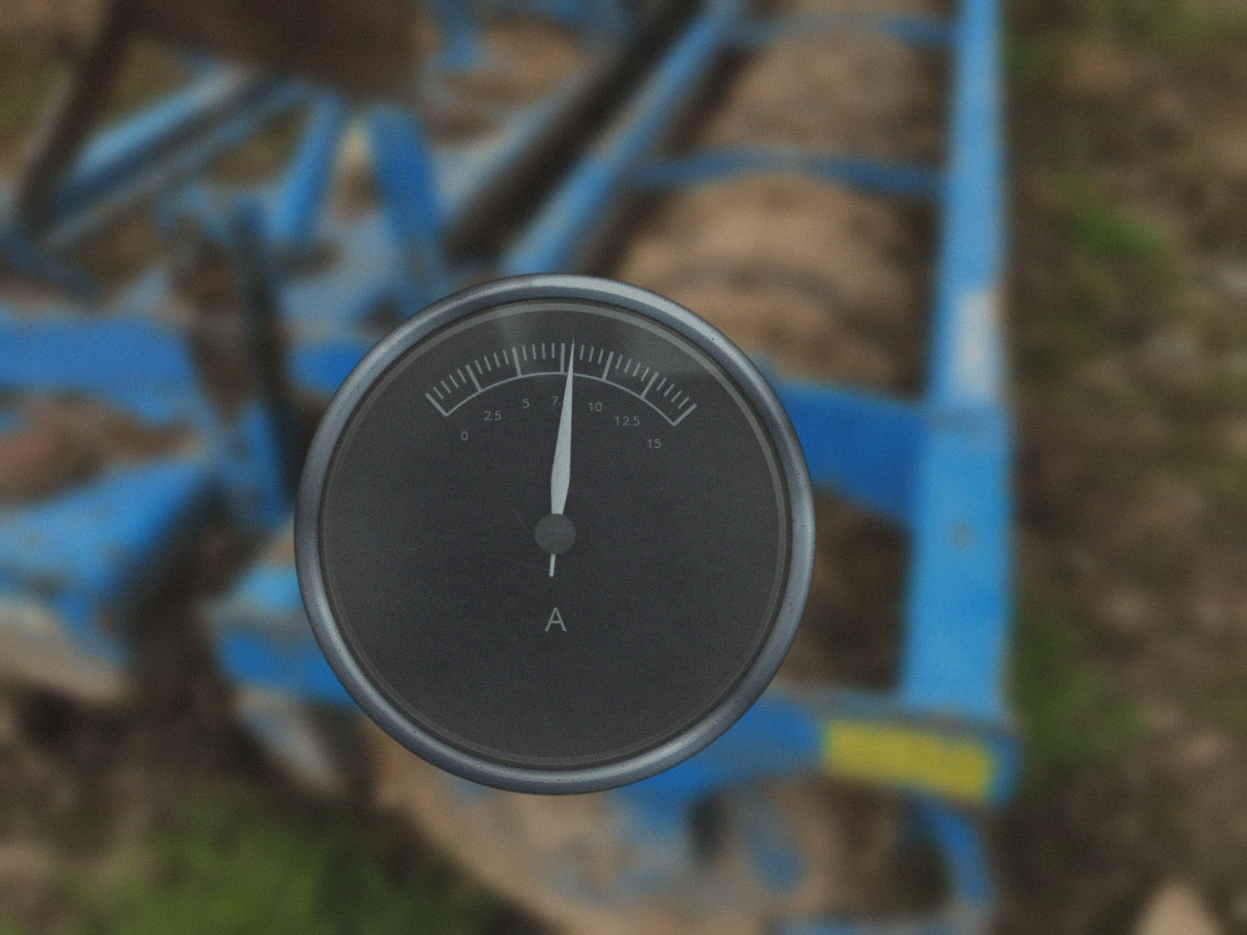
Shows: 8 A
